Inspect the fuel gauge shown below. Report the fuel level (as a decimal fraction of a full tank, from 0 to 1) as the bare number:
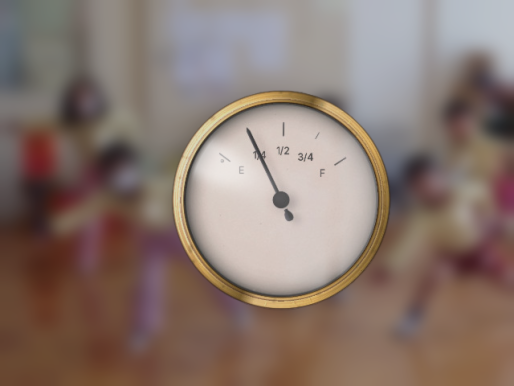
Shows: 0.25
